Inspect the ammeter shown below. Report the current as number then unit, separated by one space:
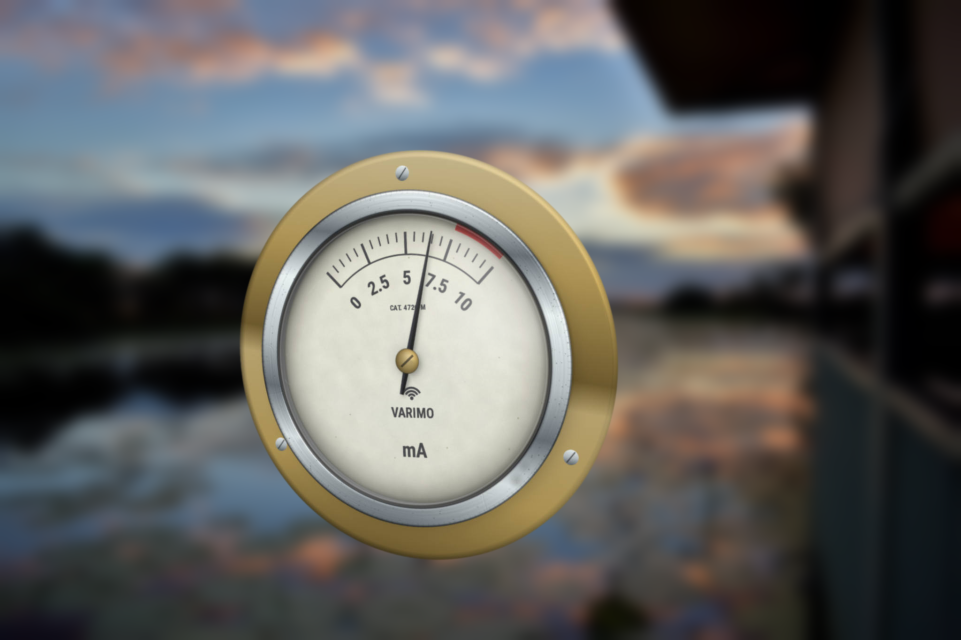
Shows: 6.5 mA
